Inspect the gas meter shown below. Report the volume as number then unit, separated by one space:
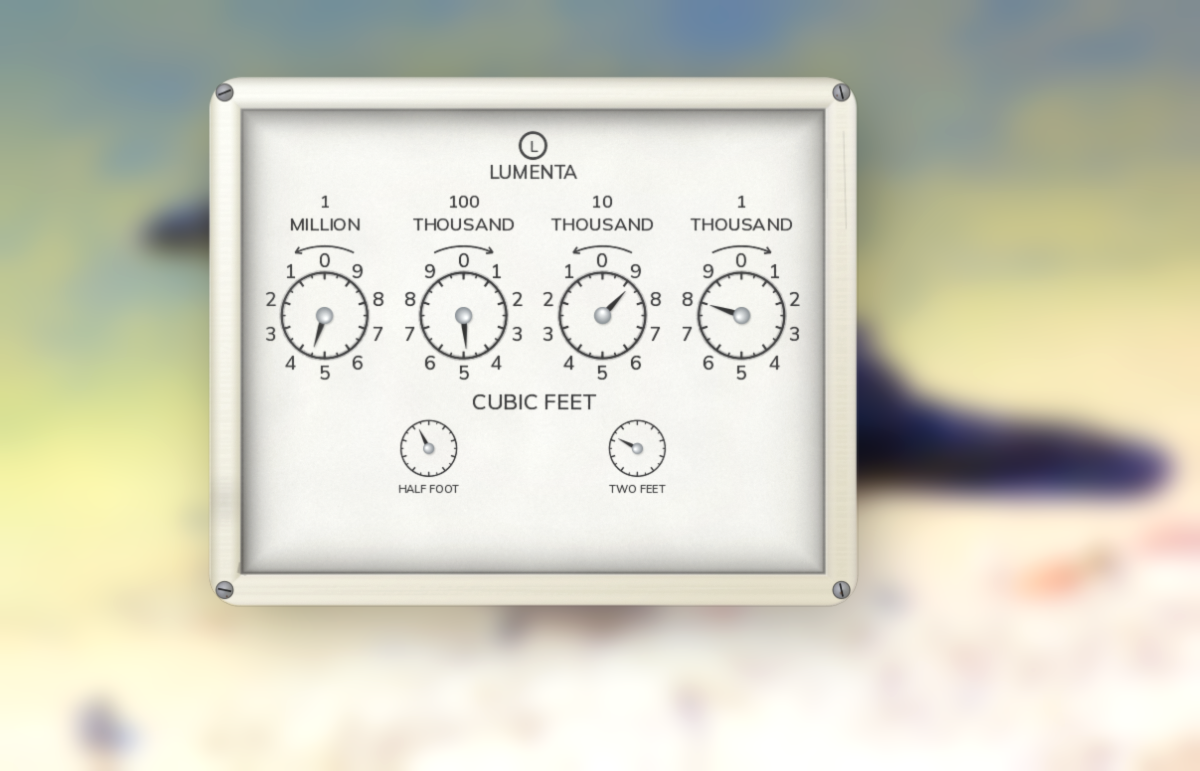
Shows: 448800 ft³
